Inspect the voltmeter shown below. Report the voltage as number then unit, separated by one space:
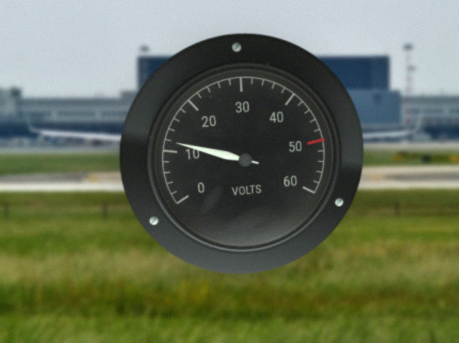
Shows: 12 V
